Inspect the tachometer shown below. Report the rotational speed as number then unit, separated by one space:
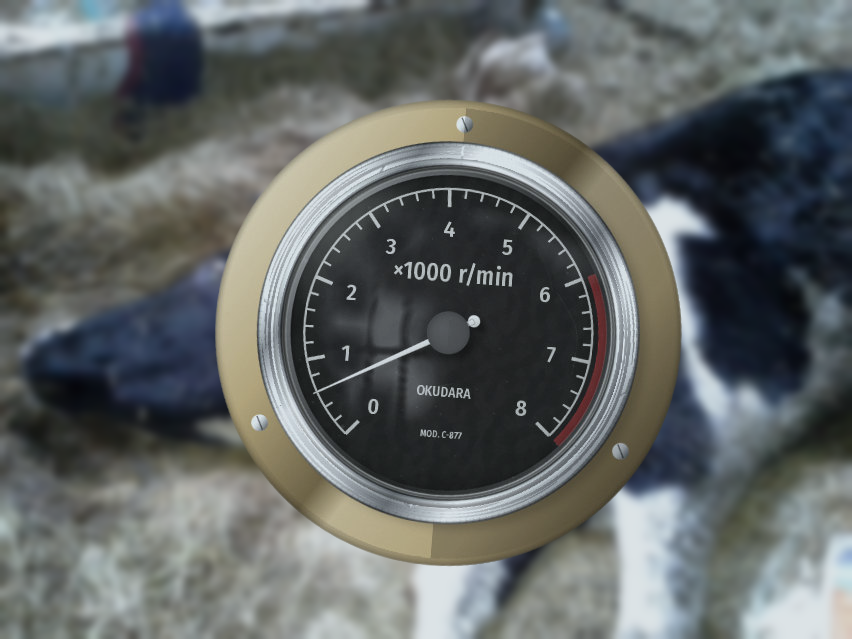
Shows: 600 rpm
